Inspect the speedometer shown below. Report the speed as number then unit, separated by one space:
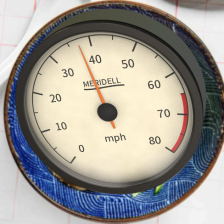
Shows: 37.5 mph
